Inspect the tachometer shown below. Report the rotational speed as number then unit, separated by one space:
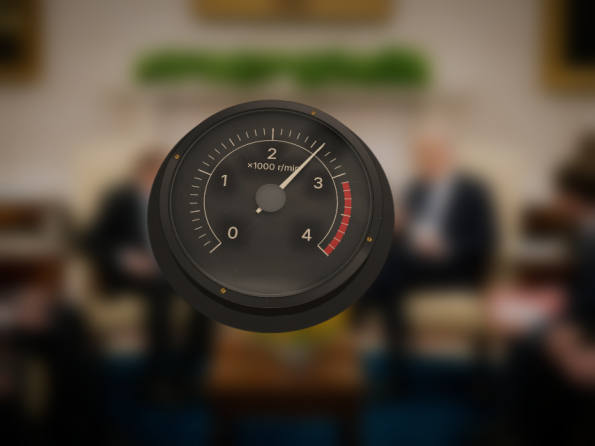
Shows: 2600 rpm
